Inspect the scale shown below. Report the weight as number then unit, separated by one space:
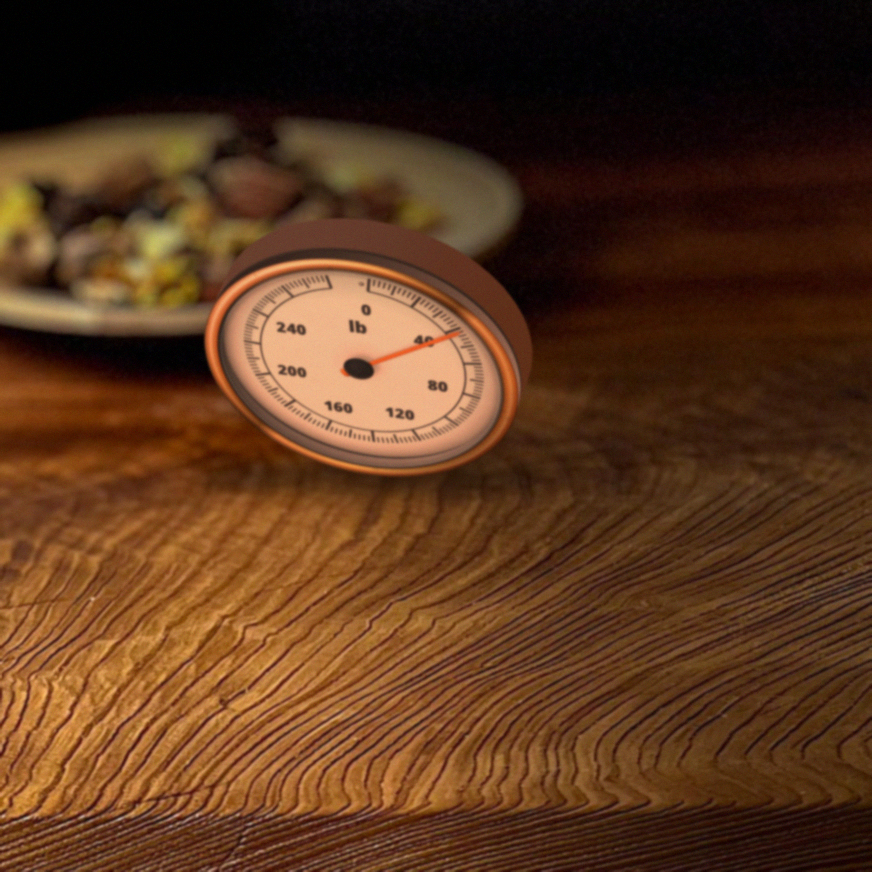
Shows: 40 lb
